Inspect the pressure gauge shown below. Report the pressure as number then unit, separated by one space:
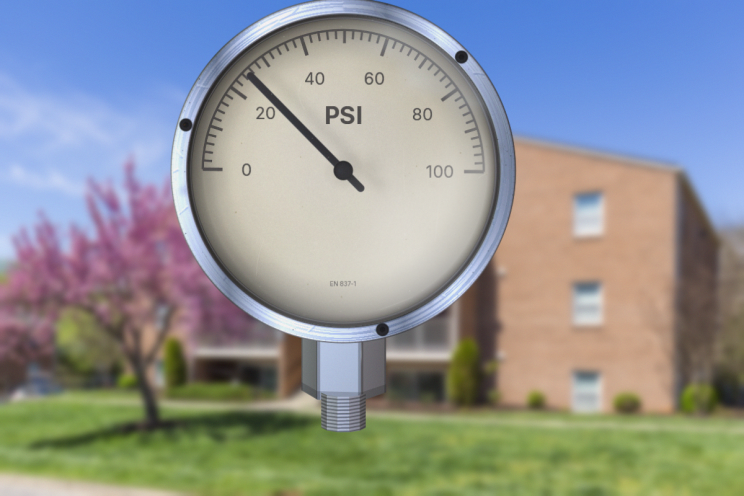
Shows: 25 psi
